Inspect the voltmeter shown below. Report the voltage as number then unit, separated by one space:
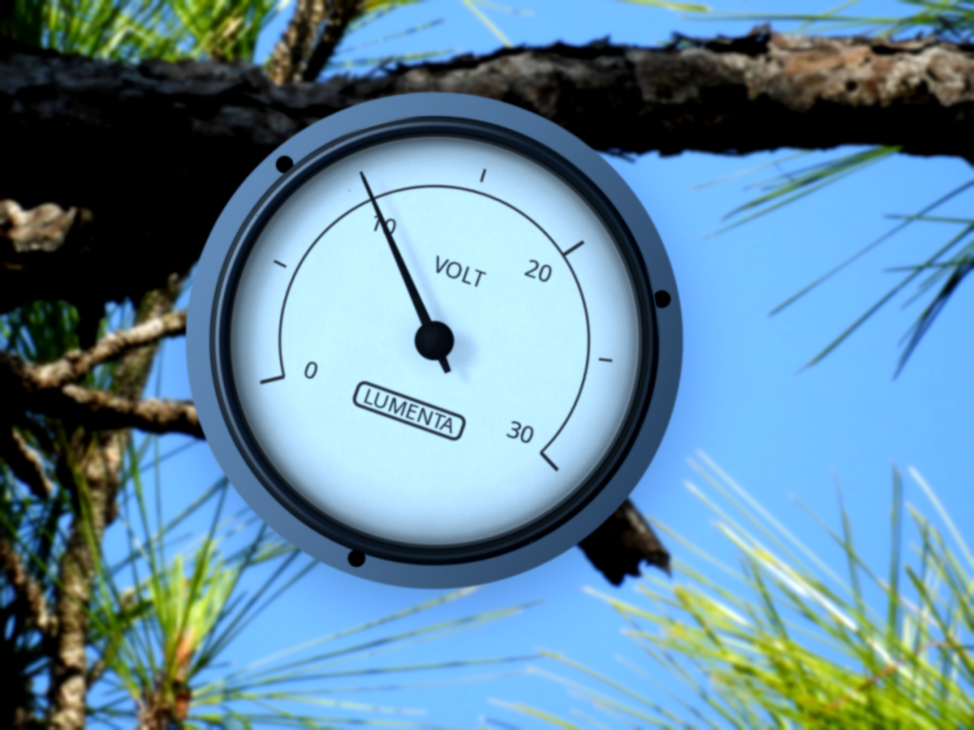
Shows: 10 V
